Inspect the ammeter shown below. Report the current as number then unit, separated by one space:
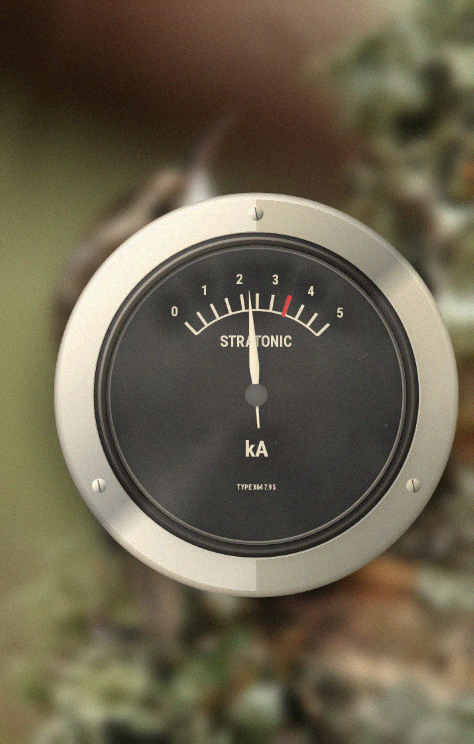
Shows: 2.25 kA
